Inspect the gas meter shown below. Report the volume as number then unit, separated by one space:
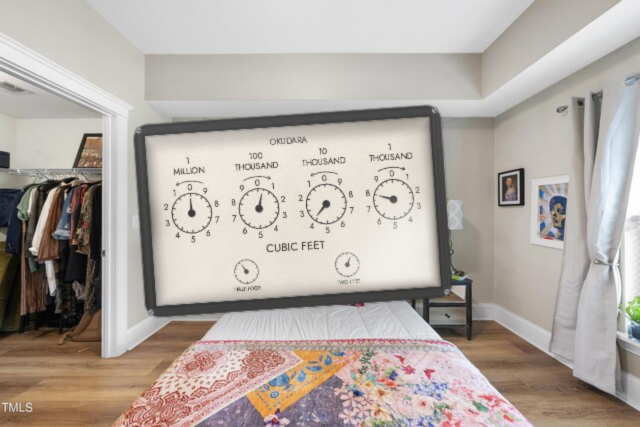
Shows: 3800 ft³
